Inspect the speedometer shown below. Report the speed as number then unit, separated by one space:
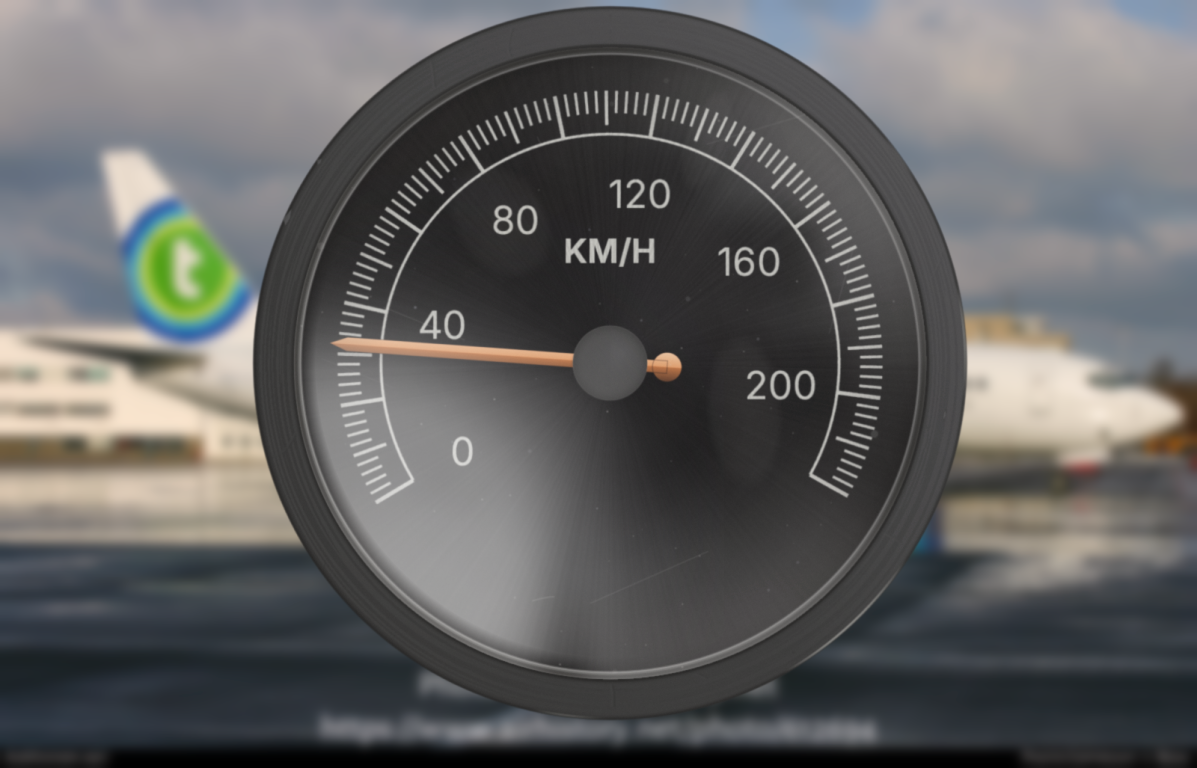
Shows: 32 km/h
